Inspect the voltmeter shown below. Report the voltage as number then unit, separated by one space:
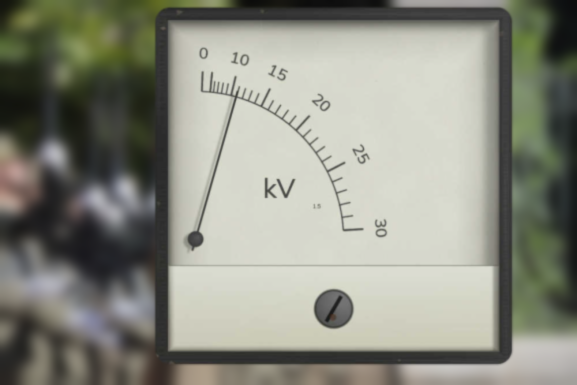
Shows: 11 kV
